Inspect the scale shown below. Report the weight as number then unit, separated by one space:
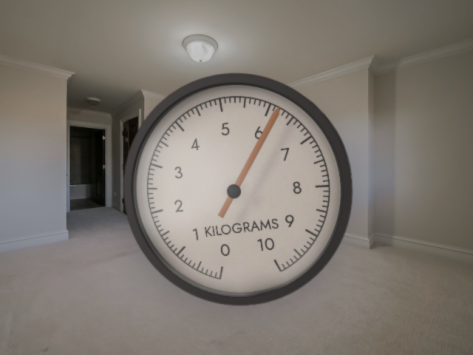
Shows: 6.2 kg
